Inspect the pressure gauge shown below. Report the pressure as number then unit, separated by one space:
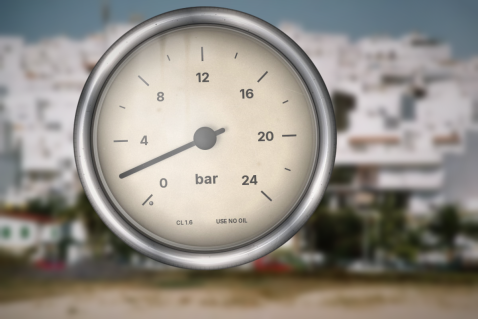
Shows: 2 bar
